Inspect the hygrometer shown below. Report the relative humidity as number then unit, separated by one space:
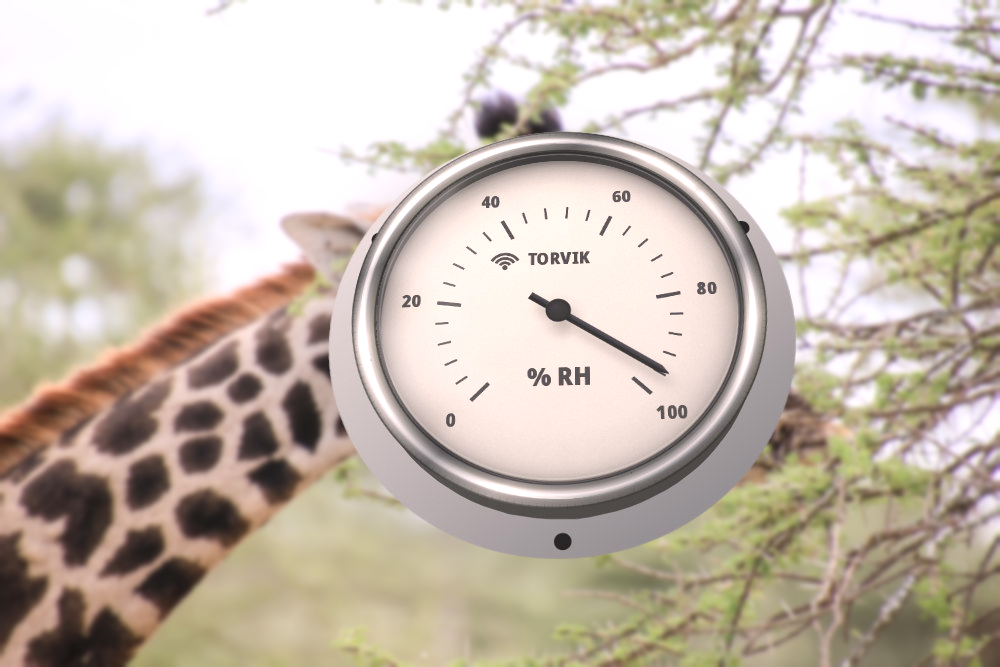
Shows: 96 %
